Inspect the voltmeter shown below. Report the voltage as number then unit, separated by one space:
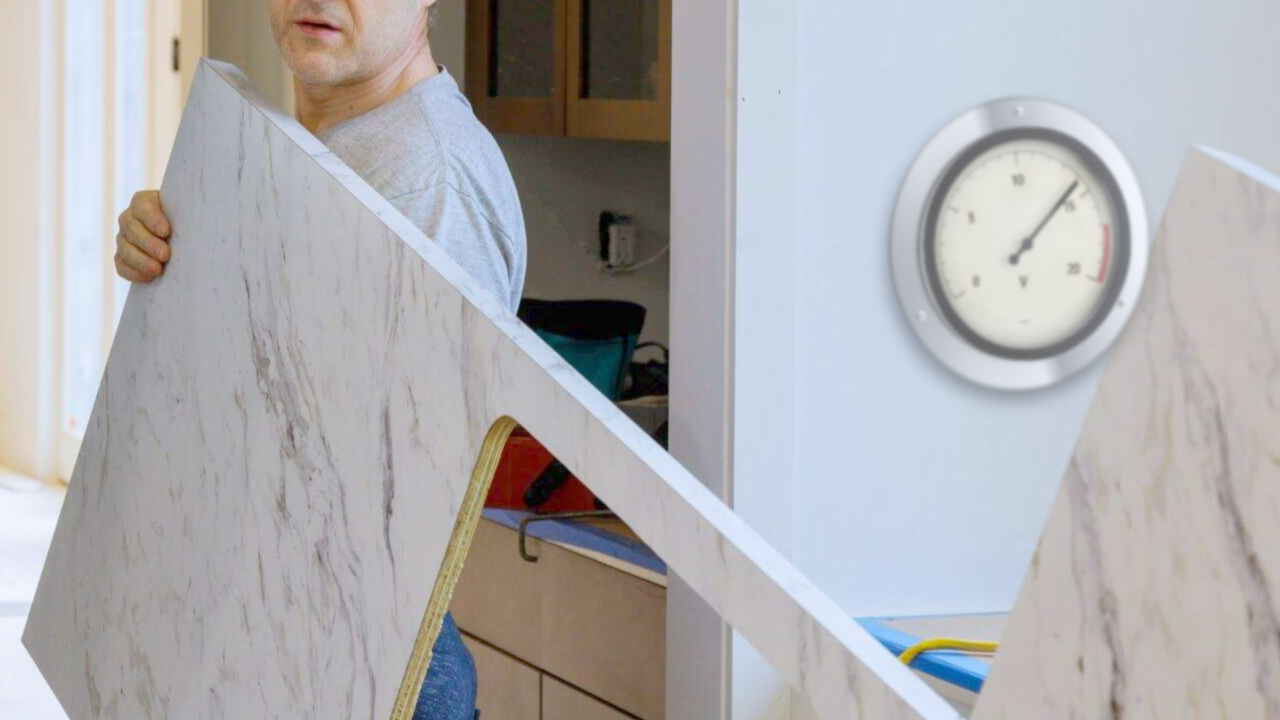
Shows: 14 V
